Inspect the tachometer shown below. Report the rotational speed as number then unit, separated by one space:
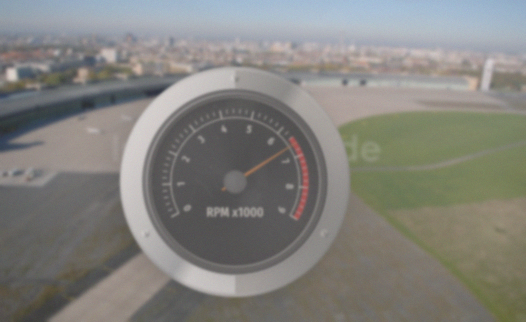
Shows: 6600 rpm
